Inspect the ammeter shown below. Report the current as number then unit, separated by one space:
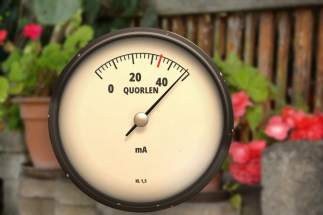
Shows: 48 mA
